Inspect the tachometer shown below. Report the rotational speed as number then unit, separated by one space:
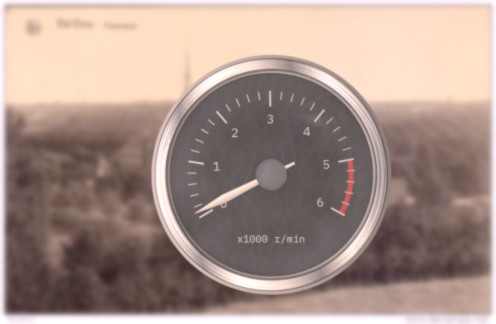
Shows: 100 rpm
